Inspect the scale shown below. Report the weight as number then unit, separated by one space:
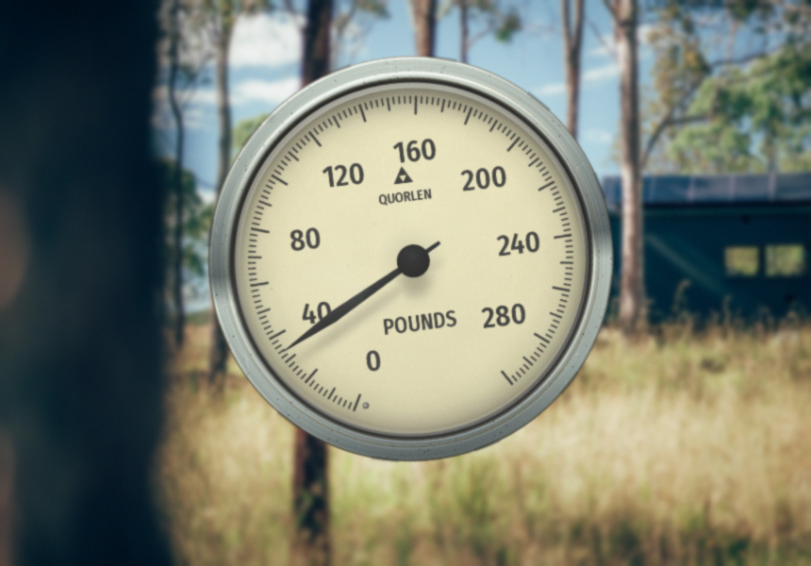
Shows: 34 lb
